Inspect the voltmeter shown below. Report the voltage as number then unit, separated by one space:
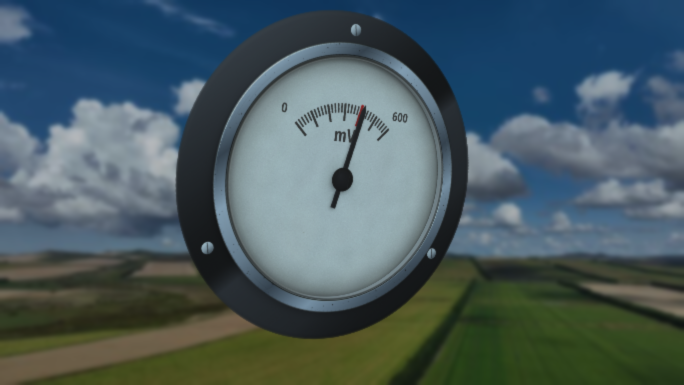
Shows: 400 mV
